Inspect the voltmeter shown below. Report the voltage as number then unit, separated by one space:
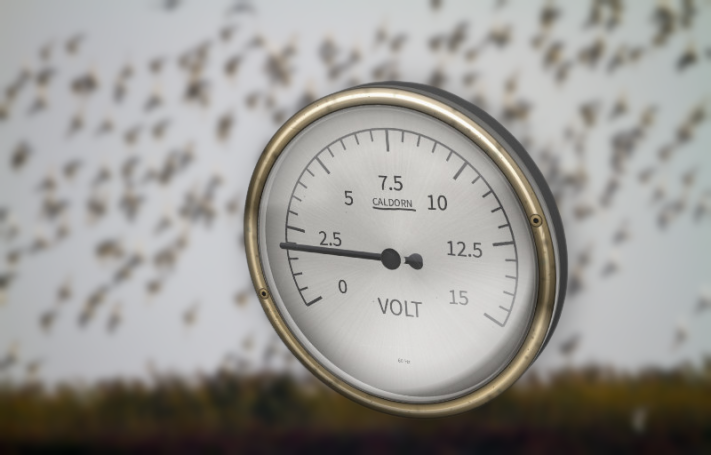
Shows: 2 V
